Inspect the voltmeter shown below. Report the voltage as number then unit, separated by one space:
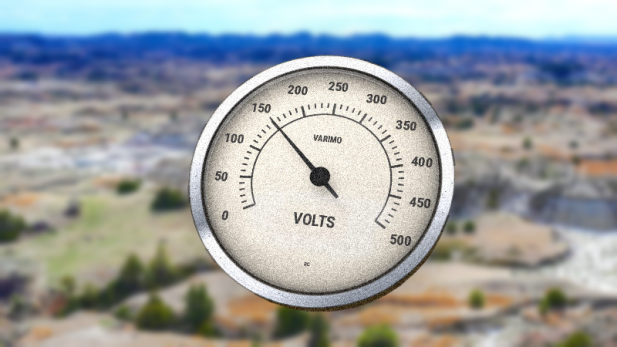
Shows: 150 V
